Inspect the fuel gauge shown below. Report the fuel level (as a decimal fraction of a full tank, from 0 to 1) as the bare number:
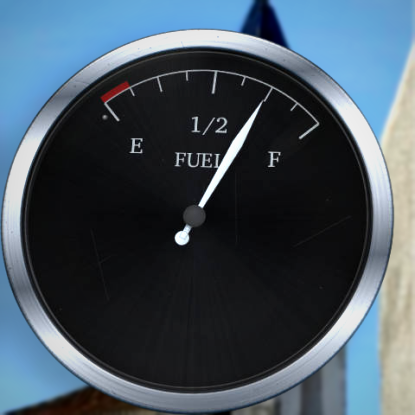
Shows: 0.75
